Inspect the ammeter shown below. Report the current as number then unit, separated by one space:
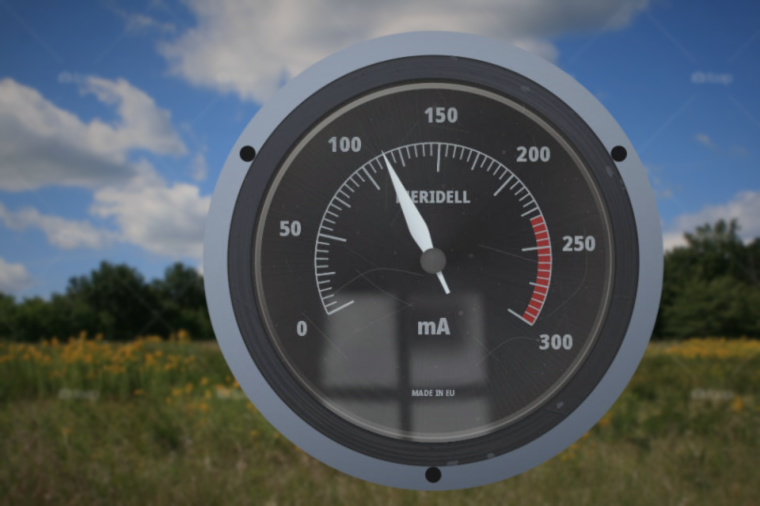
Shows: 115 mA
